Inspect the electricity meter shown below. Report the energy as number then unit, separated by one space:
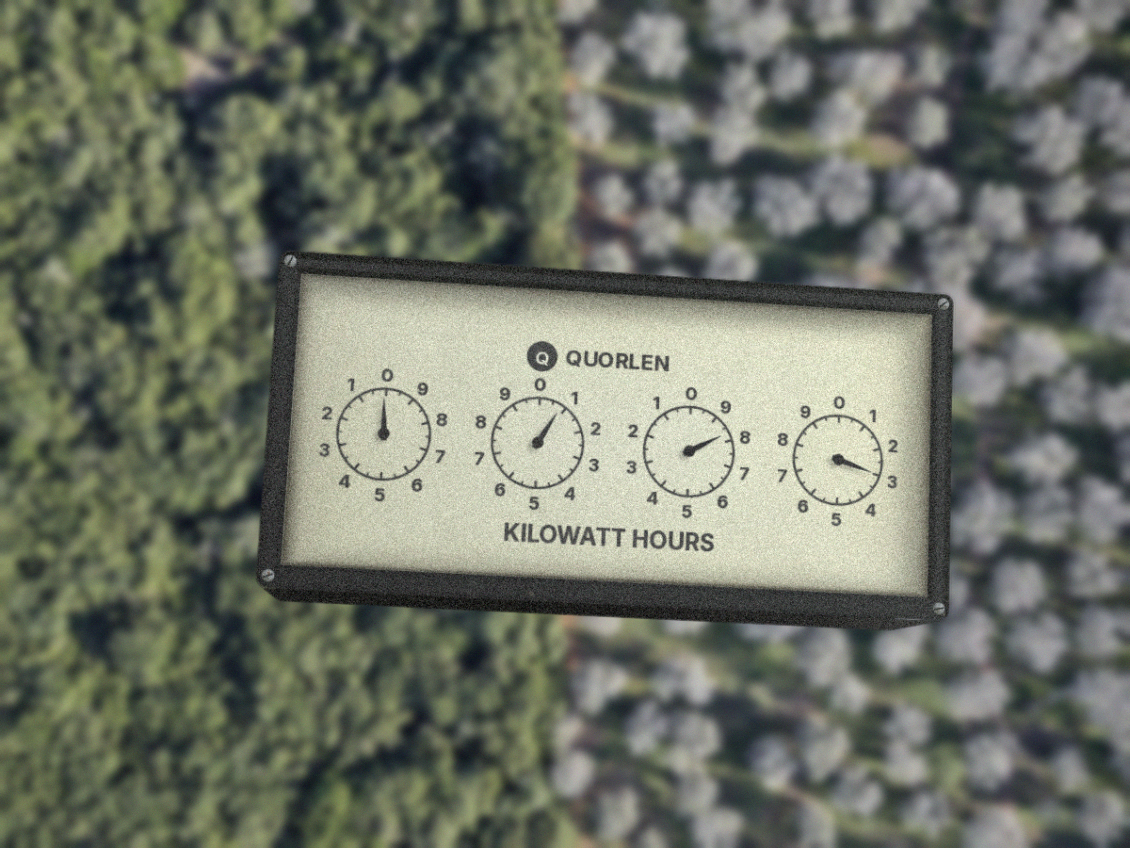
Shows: 83 kWh
